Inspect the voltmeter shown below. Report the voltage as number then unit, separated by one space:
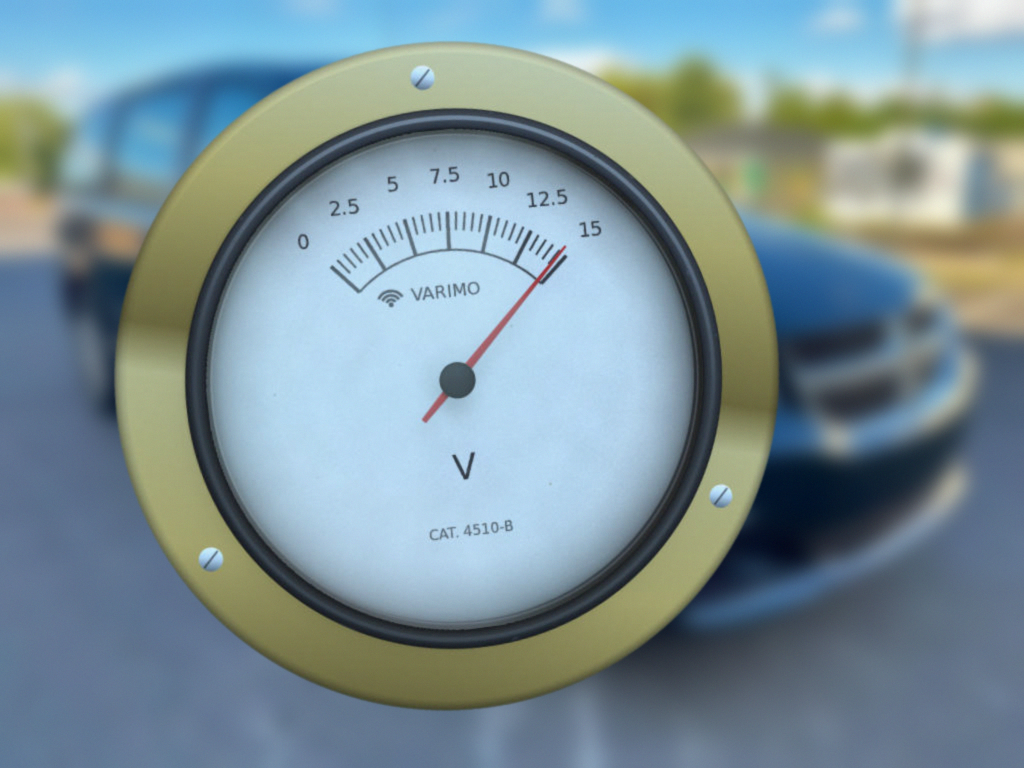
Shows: 14.5 V
